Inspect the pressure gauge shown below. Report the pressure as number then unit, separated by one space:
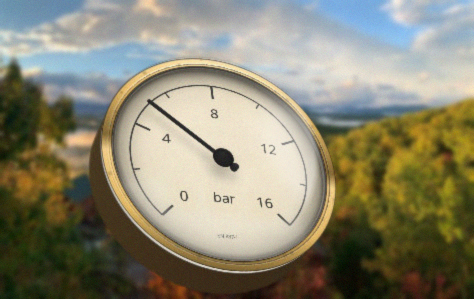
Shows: 5 bar
